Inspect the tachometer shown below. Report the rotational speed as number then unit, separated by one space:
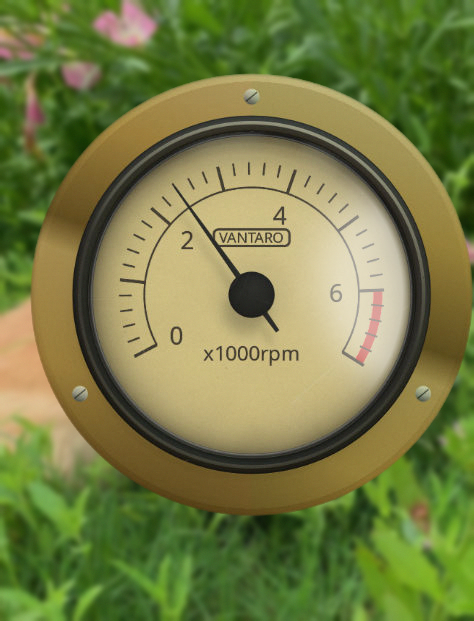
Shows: 2400 rpm
